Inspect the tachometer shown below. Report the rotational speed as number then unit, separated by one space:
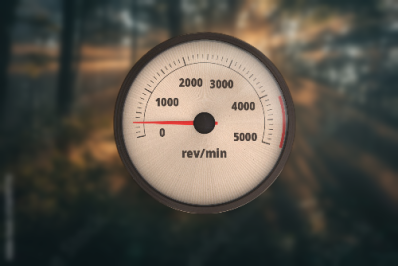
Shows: 300 rpm
